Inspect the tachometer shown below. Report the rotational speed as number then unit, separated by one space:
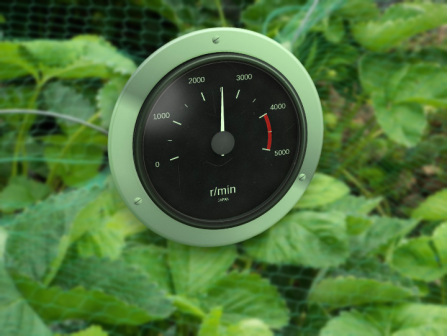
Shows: 2500 rpm
